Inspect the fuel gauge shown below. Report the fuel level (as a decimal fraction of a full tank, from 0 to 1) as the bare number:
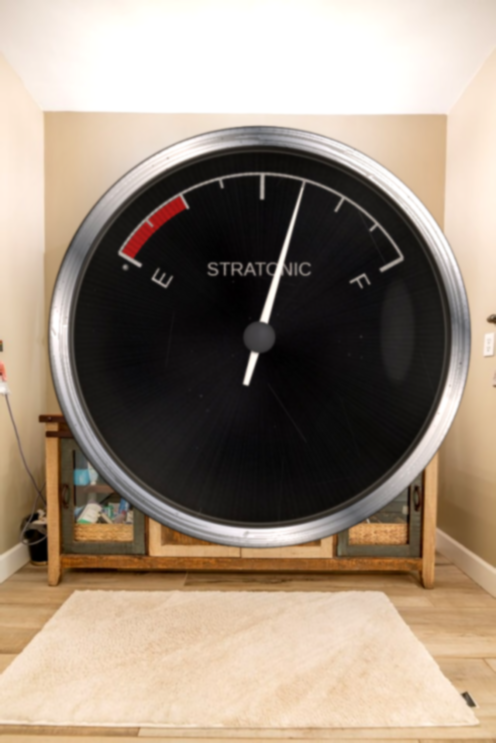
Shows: 0.625
